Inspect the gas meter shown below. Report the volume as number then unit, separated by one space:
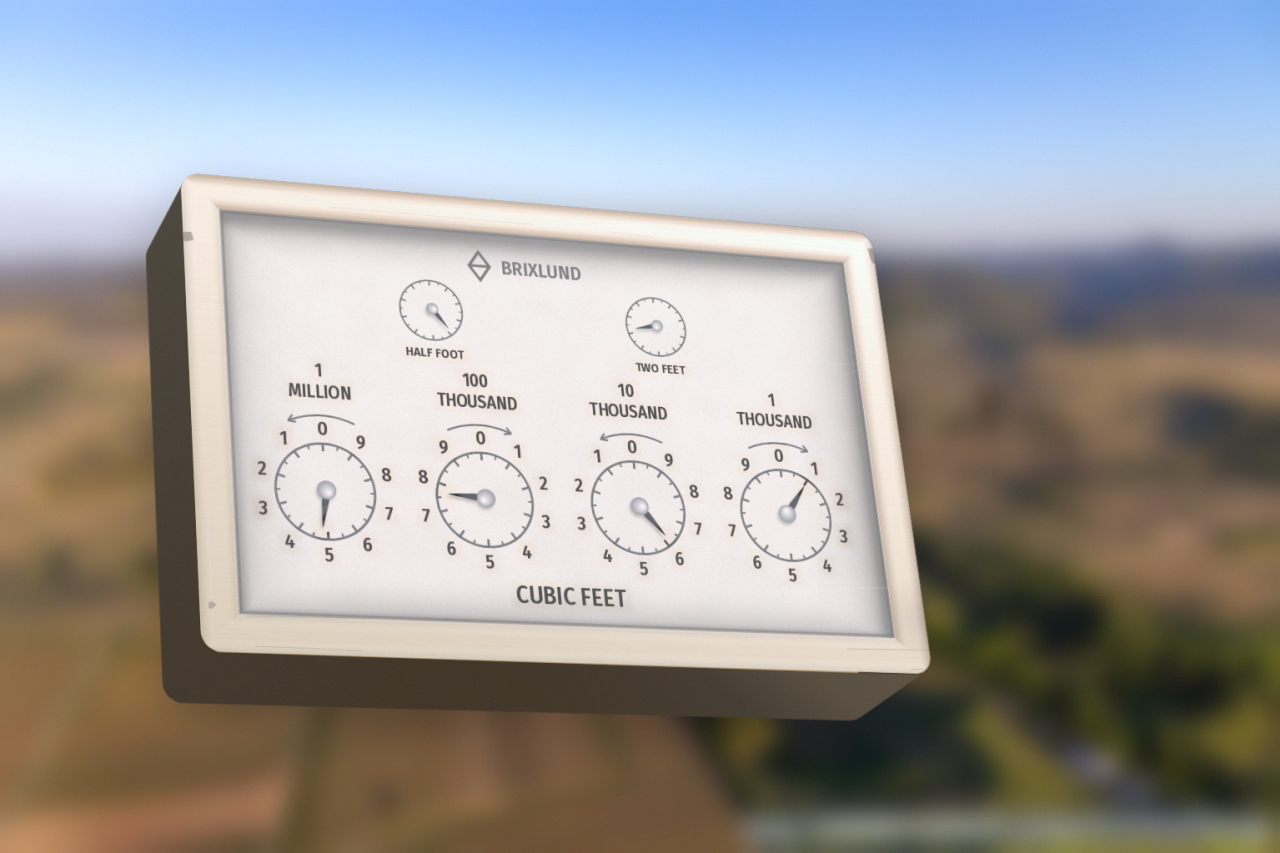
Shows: 476100 ft³
